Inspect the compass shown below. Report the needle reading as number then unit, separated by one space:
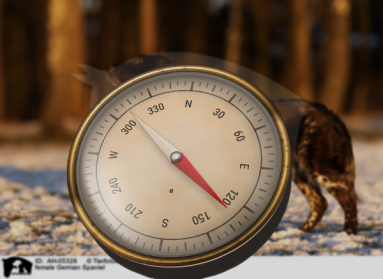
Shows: 130 °
